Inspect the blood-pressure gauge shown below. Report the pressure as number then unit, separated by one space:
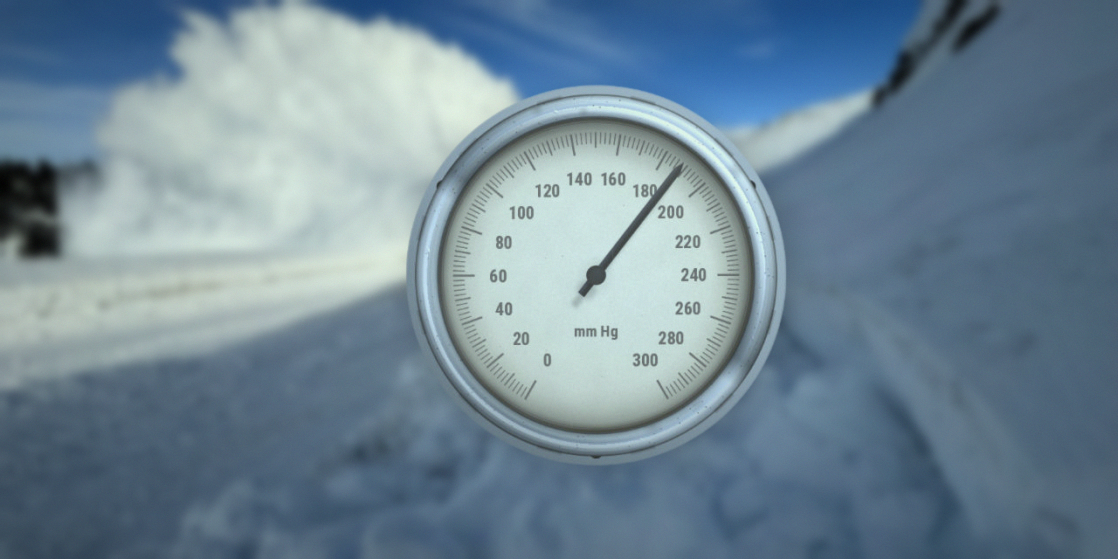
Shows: 188 mmHg
